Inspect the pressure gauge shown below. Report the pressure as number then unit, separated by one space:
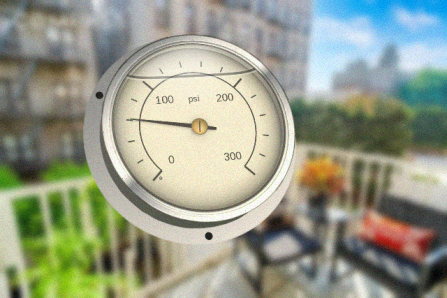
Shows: 60 psi
